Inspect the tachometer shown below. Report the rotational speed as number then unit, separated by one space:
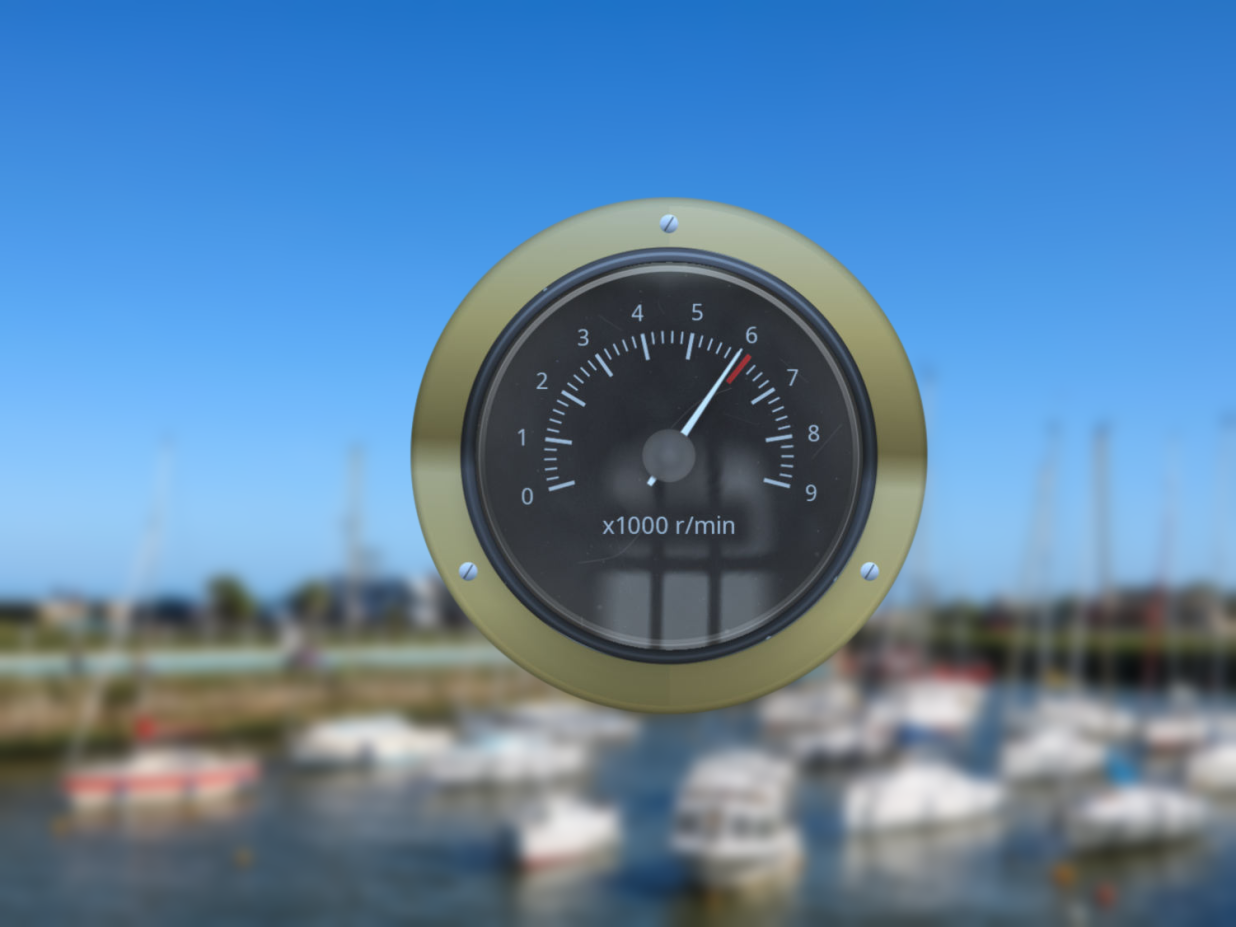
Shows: 6000 rpm
